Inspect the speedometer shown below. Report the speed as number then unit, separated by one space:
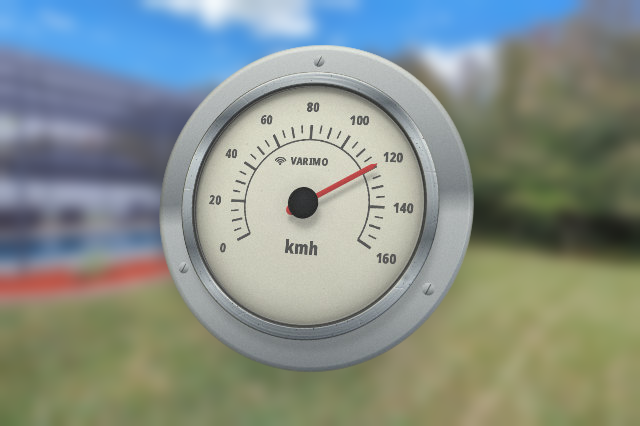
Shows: 120 km/h
